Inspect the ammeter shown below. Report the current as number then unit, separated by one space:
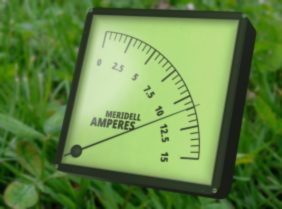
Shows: 11 A
